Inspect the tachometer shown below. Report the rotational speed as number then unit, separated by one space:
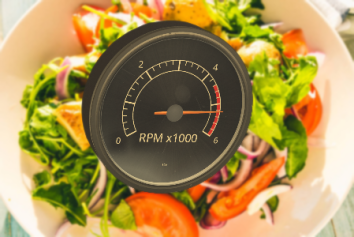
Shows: 5200 rpm
